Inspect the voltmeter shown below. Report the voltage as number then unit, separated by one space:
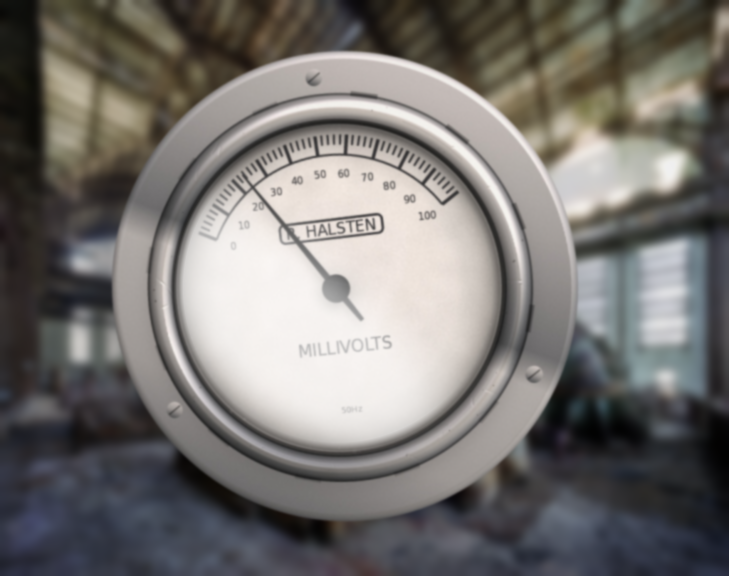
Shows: 24 mV
